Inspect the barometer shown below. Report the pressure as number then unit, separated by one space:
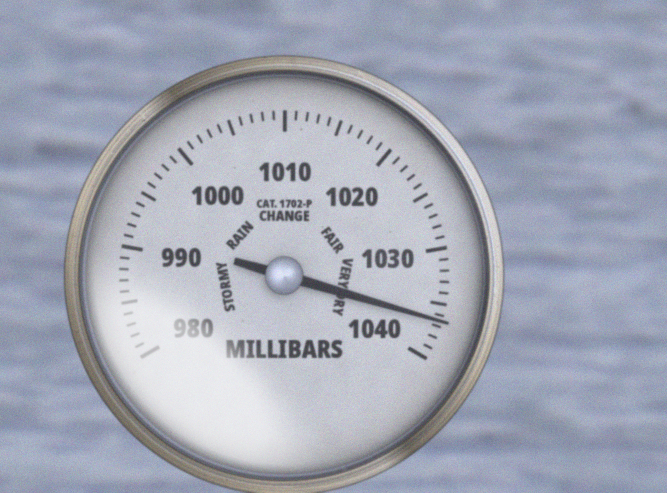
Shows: 1036.5 mbar
